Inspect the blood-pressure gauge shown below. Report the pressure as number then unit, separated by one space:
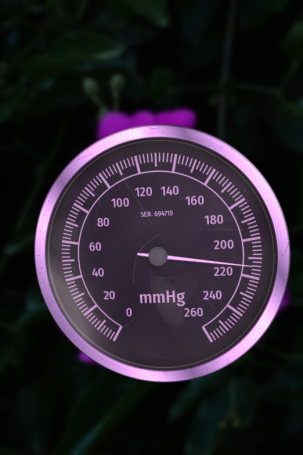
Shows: 214 mmHg
